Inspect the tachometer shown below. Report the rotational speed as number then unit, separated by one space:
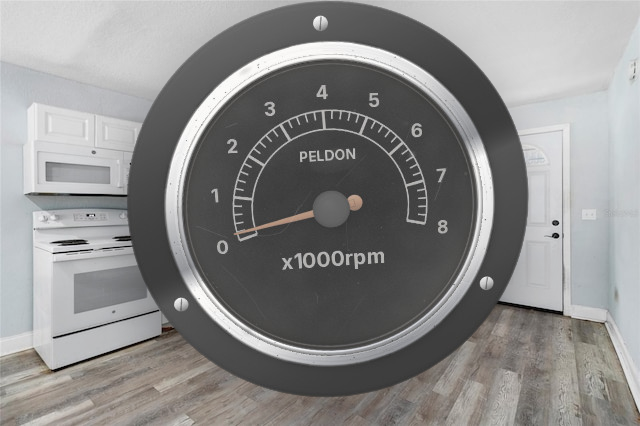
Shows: 200 rpm
